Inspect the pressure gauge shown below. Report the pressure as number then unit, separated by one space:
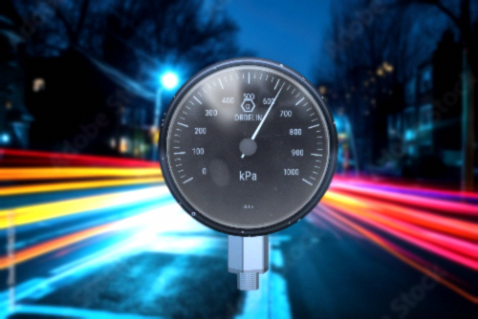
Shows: 620 kPa
